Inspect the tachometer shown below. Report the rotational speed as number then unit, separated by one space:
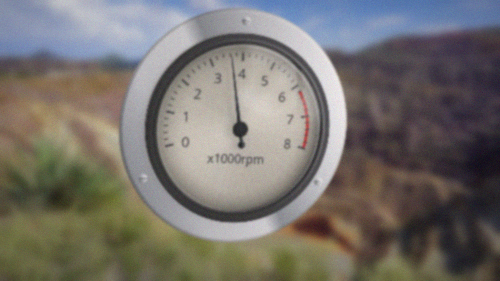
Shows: 3600 rpm
